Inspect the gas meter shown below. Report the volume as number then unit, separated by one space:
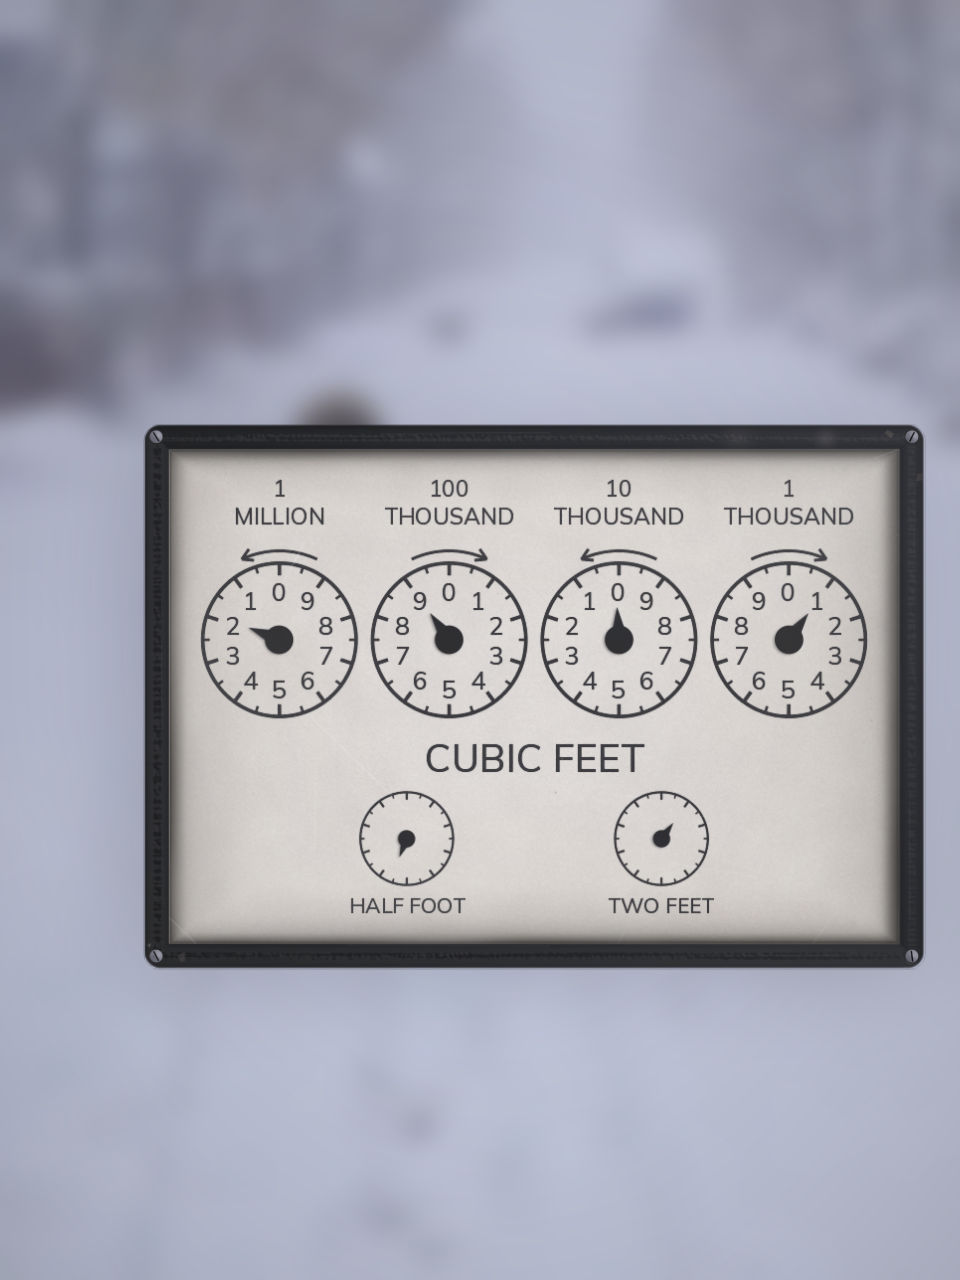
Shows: 190100 ft³
